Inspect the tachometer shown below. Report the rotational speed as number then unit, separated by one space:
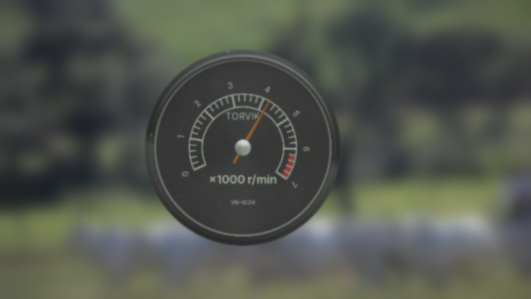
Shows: 4200 rpm
